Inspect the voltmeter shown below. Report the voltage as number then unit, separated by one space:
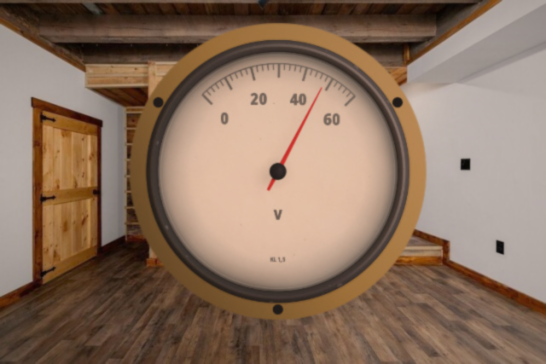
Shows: 48 V
